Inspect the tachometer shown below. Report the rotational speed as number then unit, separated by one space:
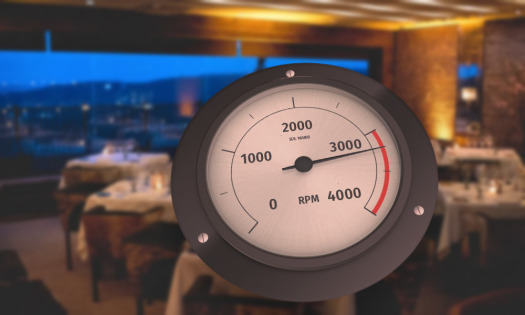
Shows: 3250 rpm
